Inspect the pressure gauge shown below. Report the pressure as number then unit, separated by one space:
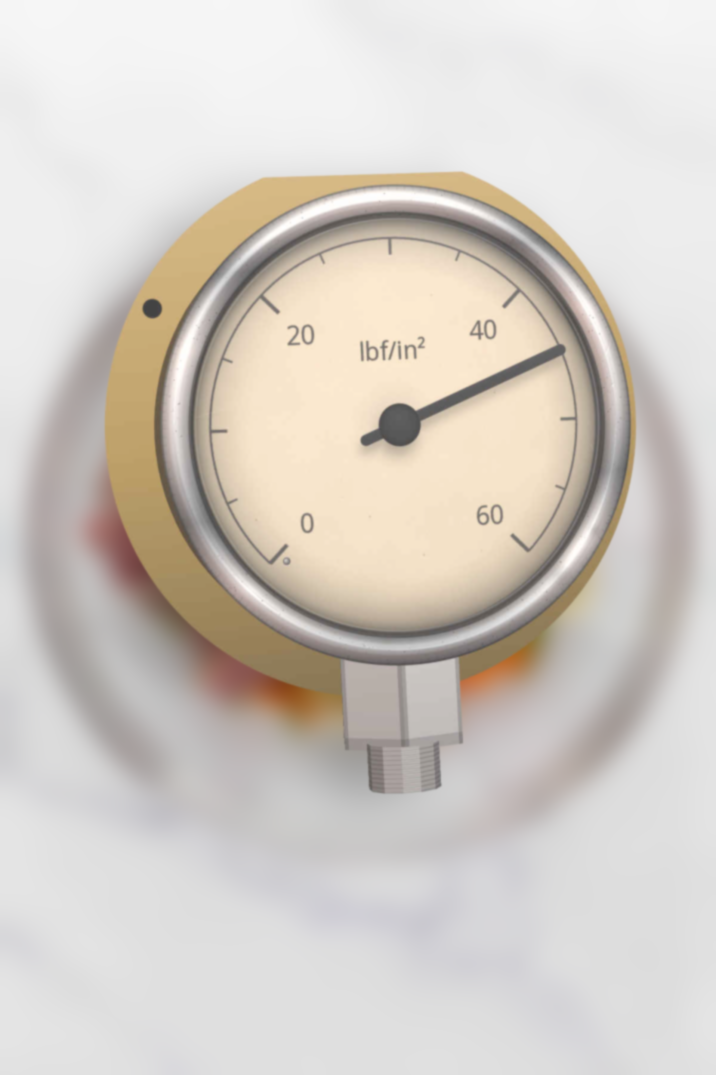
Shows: 45 psi
